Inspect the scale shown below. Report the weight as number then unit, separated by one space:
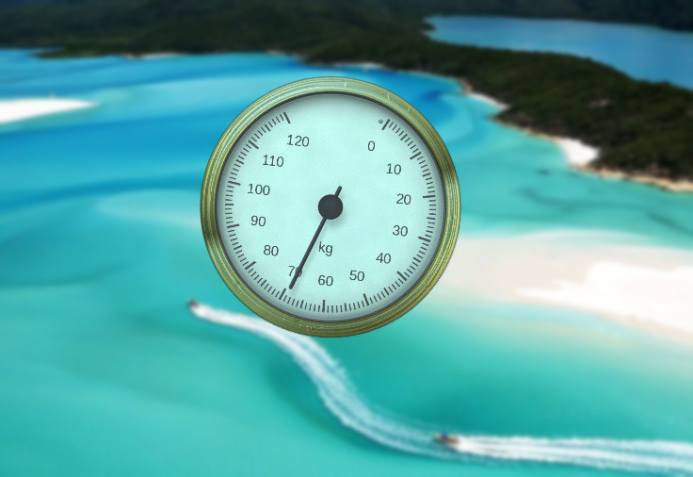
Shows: 69 kg
